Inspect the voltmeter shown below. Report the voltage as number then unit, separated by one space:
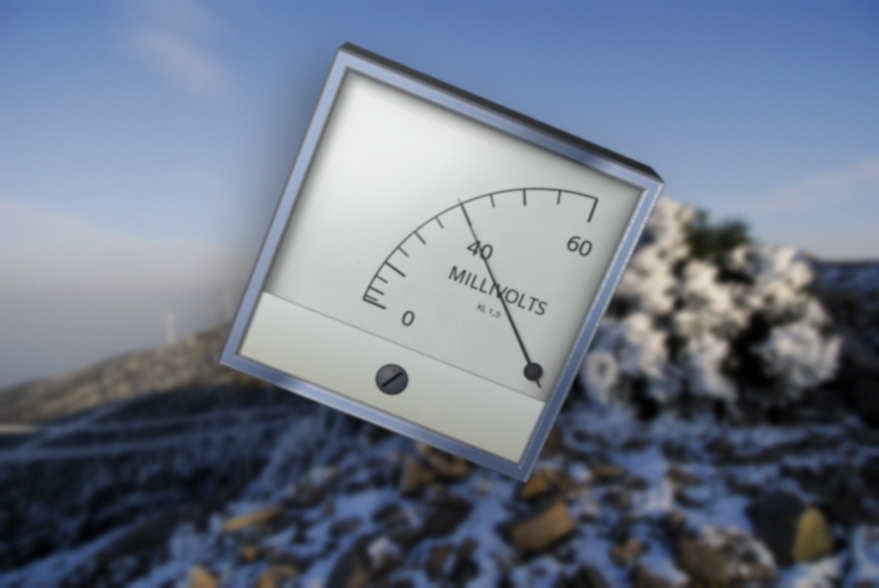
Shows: 40 mV
